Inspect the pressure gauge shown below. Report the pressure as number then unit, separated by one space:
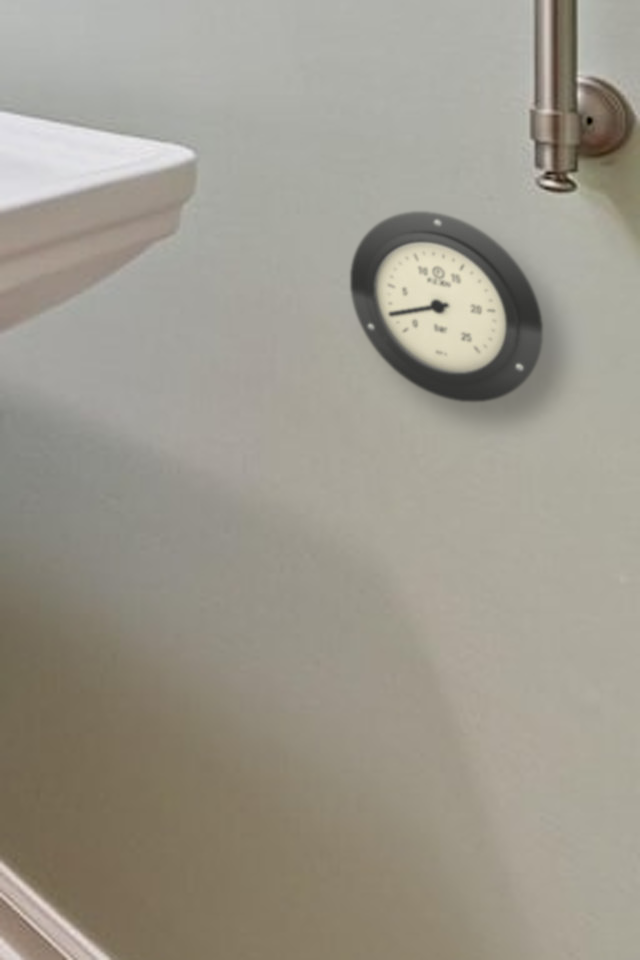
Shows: 2 bar
